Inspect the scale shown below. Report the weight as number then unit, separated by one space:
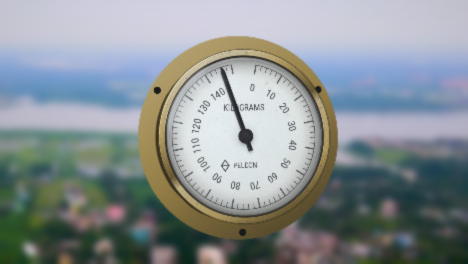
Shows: 146 kg
